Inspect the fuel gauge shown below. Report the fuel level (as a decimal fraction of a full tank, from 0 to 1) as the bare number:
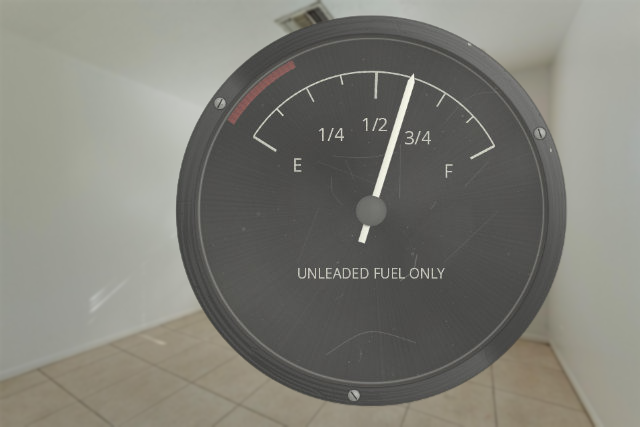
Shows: 0.625
